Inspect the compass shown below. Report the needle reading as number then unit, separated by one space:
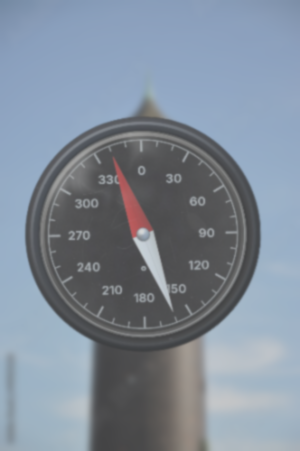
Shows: 340 °
